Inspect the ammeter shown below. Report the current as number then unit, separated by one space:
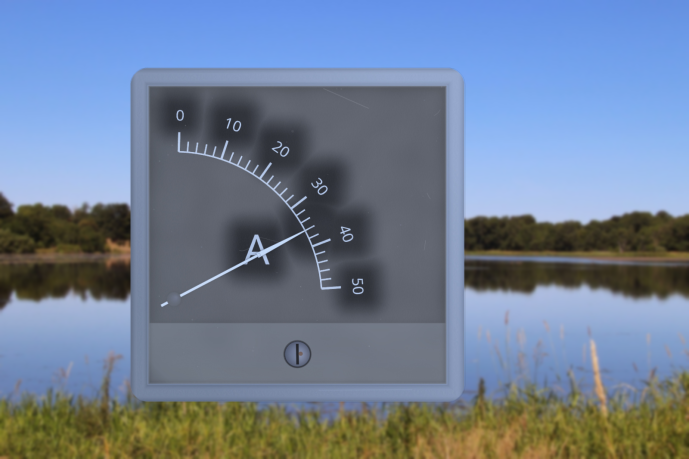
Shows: 36 A
